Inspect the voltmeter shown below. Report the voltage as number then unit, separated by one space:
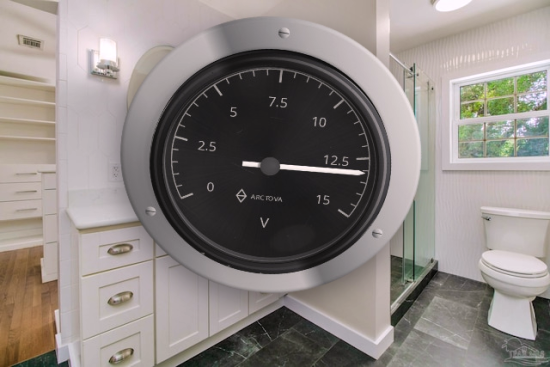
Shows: 13 V
